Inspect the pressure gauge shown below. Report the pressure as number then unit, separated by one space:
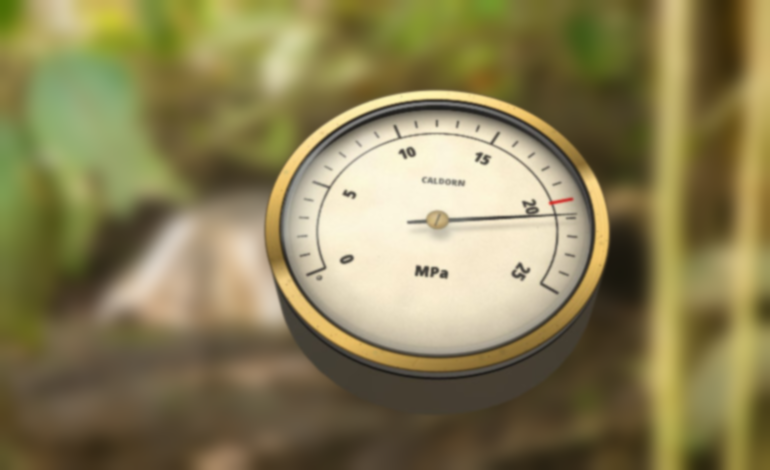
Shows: 21 MPa
